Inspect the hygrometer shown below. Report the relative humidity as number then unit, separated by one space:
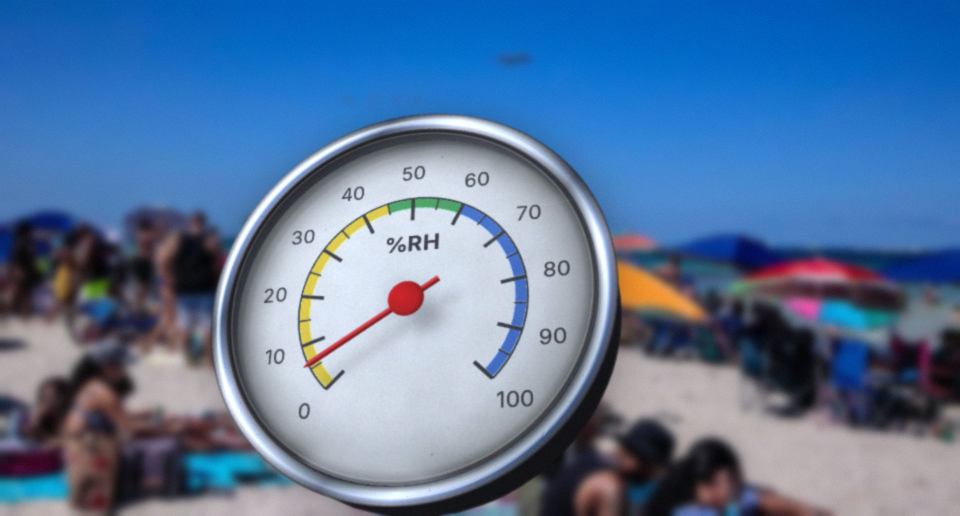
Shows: 5 %
